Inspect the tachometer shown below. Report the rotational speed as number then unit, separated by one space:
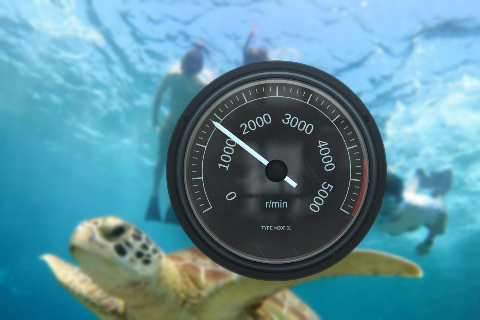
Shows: 1400 rpm
